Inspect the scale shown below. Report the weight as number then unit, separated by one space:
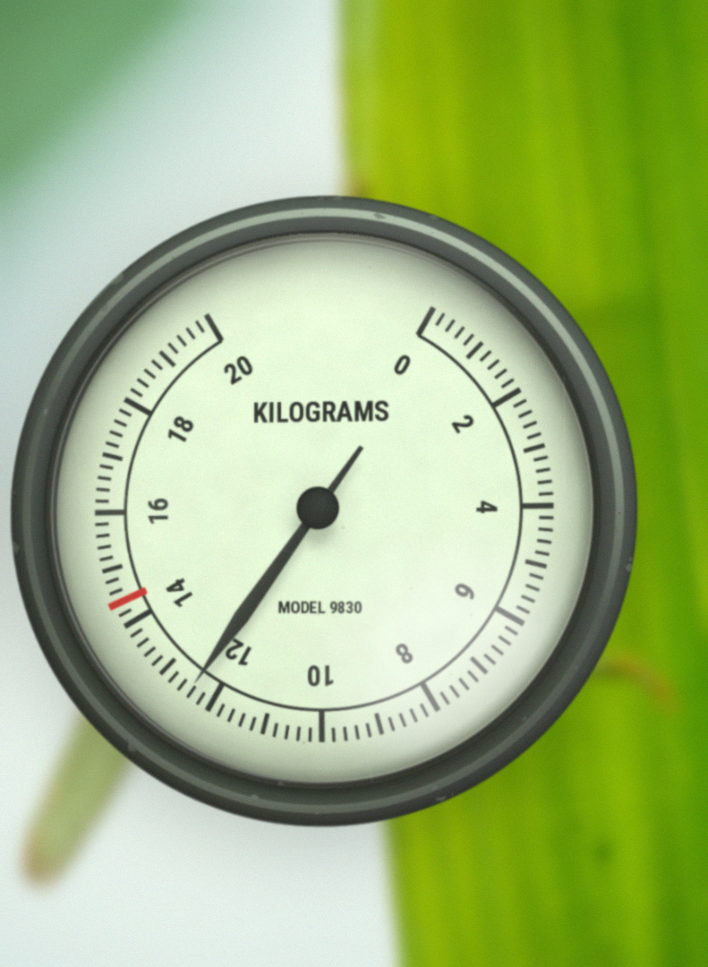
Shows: 12.4 kg
